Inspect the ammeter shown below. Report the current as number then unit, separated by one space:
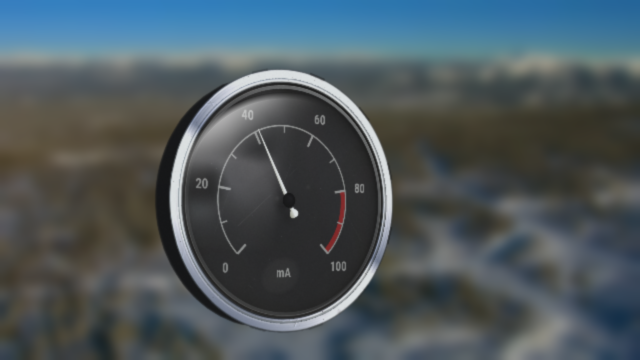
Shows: 40 mA
